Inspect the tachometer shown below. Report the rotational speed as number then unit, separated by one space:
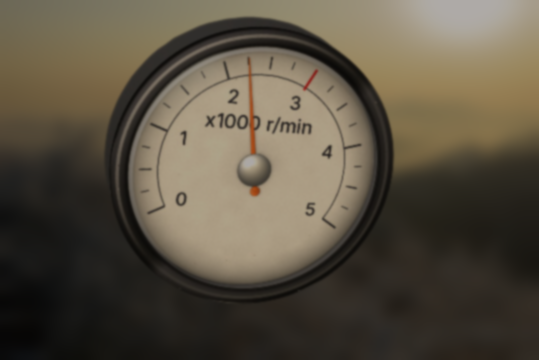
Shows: 2250 rpm
